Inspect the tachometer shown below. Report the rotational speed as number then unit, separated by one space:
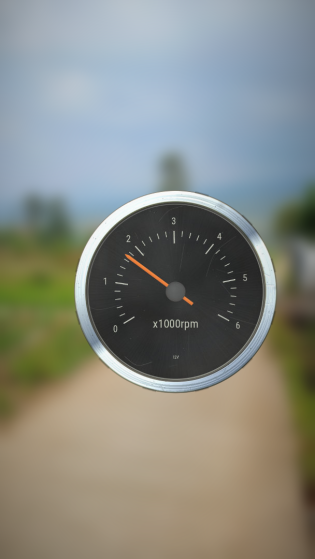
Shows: 1700 rpm
